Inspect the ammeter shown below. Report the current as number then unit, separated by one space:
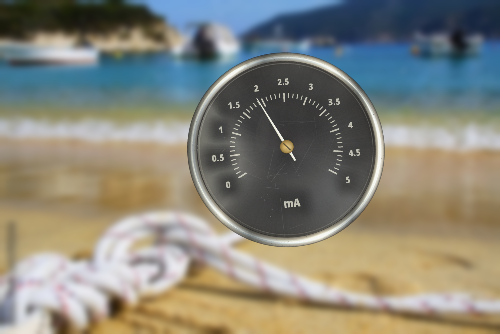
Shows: 1.9 mA
